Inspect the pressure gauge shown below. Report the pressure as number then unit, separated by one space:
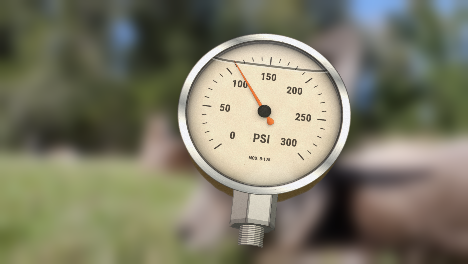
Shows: 110 psi
